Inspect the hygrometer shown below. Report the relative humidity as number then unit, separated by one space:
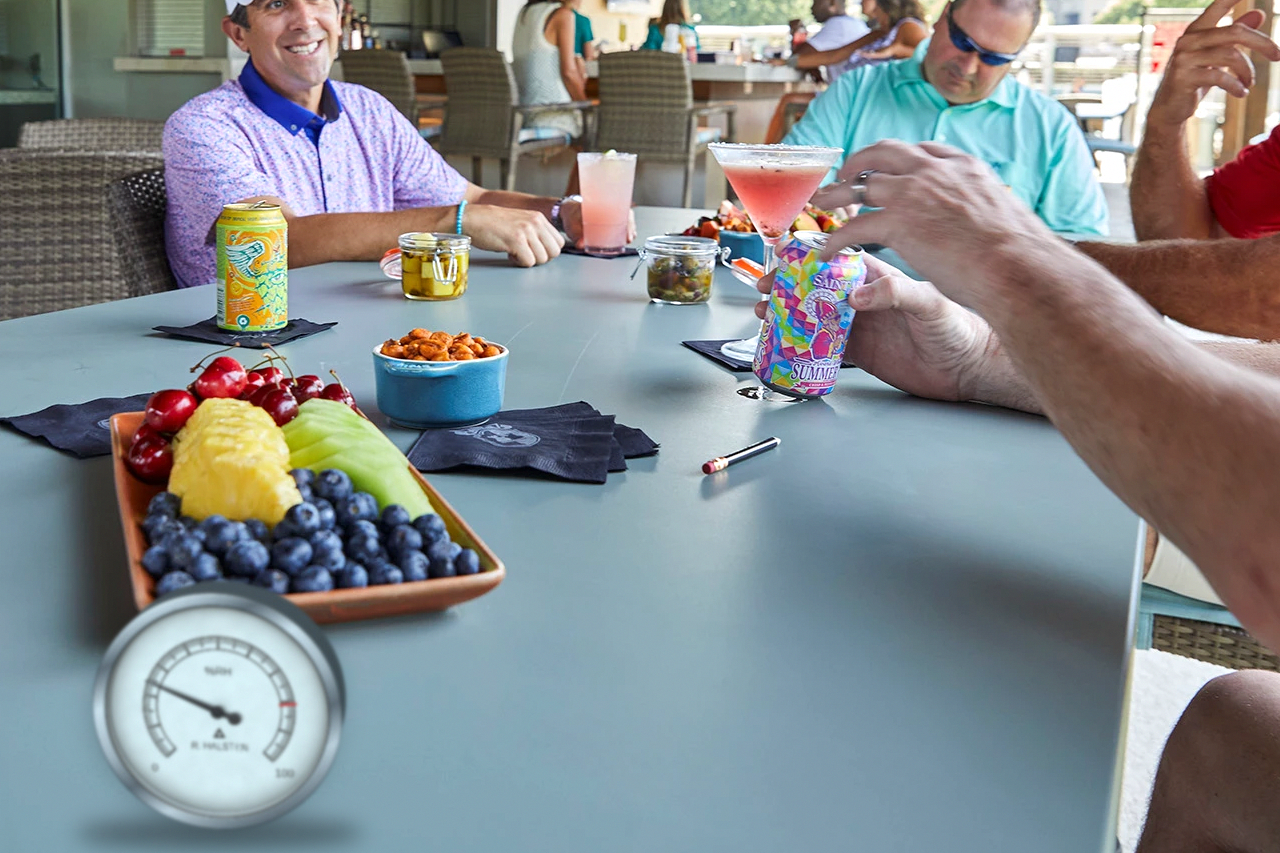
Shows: 25 %
